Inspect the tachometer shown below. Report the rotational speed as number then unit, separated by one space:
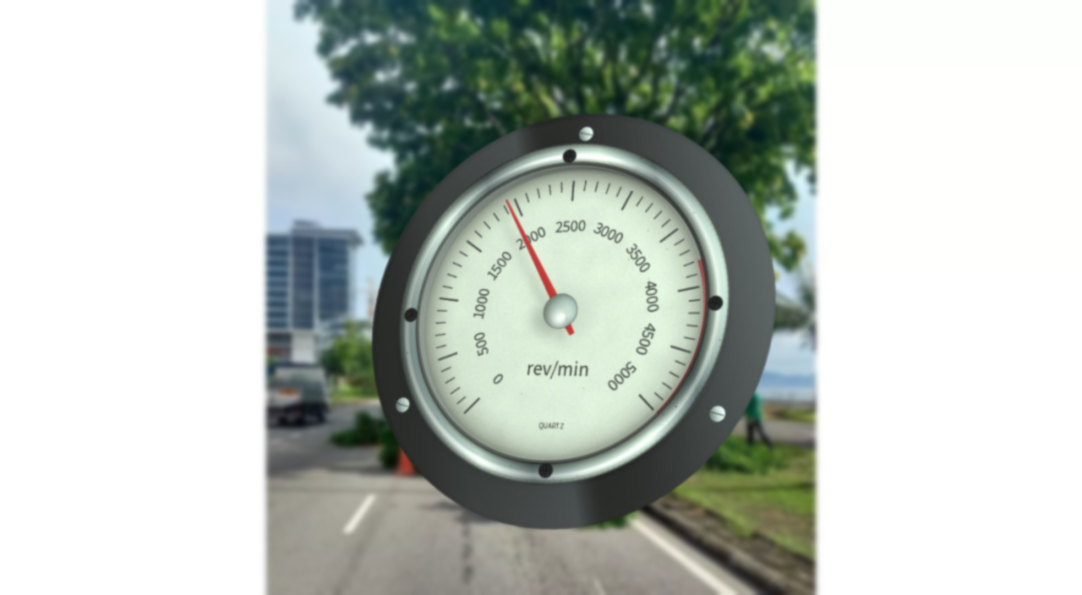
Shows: 1950 rpm
